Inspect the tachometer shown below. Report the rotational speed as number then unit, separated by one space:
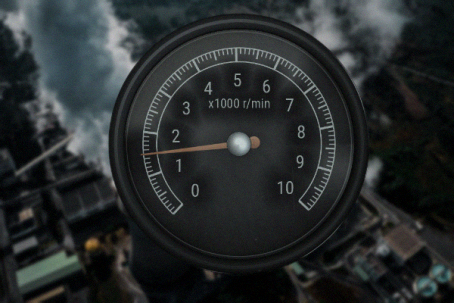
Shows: 1500 rpm
